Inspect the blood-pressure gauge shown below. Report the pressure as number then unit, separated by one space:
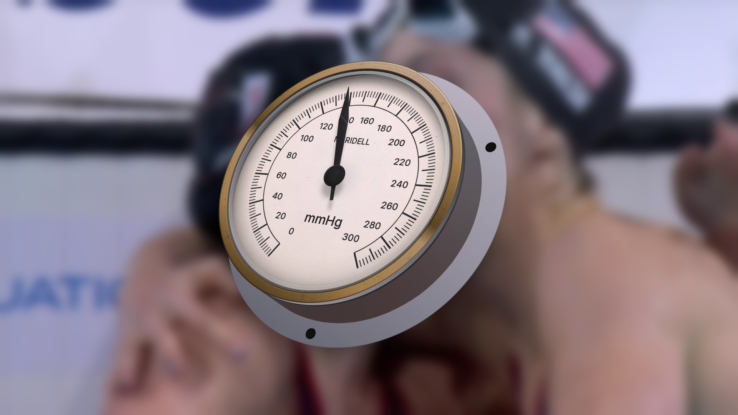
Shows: 140 mmHg
